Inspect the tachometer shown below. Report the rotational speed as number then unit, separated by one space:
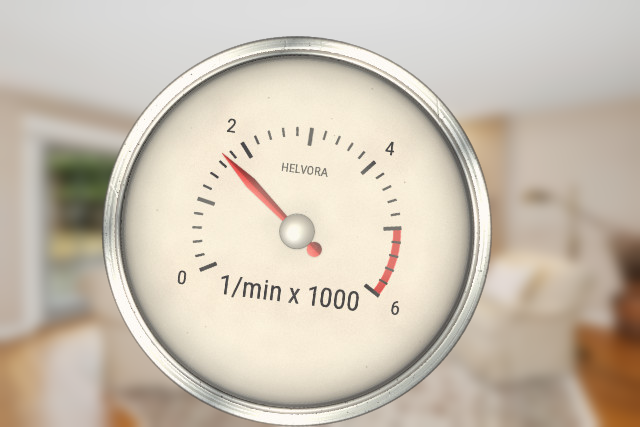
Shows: 1700 rpm
